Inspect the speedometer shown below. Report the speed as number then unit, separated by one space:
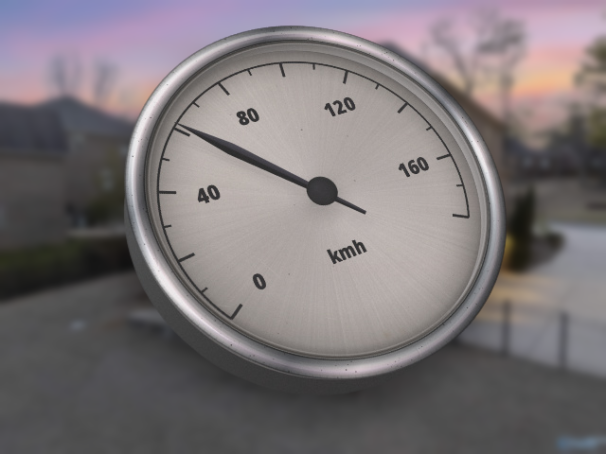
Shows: 60 km/h
